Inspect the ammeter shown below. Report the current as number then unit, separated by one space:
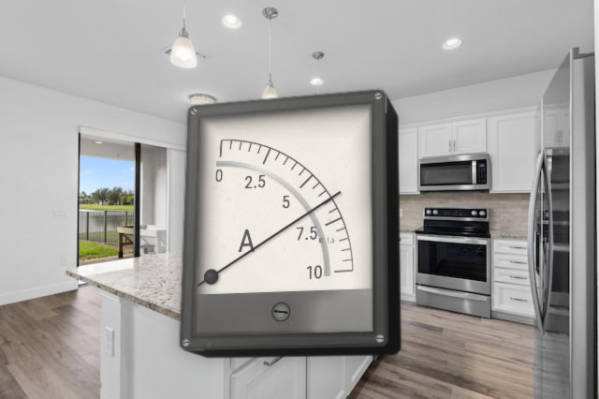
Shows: 6.5 A
